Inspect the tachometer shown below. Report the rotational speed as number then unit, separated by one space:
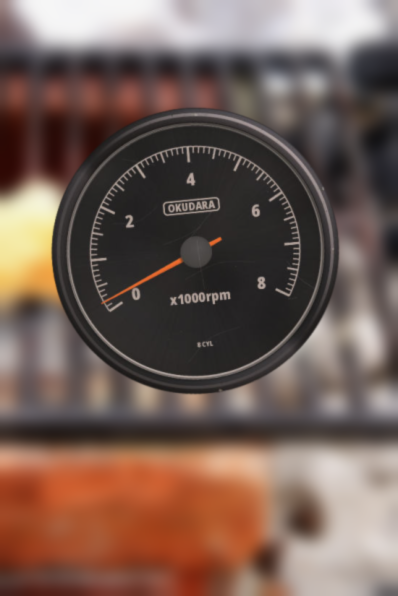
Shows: 200 rpm
